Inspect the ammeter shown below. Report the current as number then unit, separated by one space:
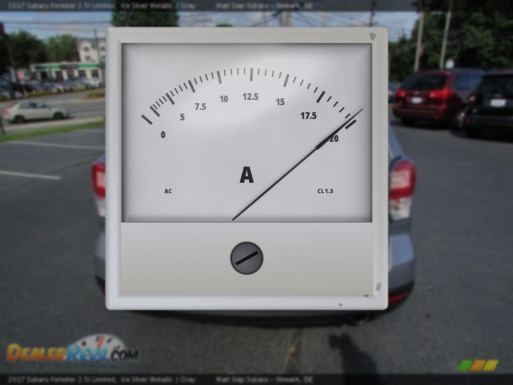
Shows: 19.75 A
